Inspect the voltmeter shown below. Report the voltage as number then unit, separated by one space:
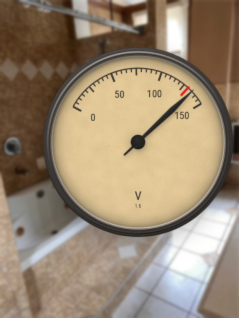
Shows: 135 V
